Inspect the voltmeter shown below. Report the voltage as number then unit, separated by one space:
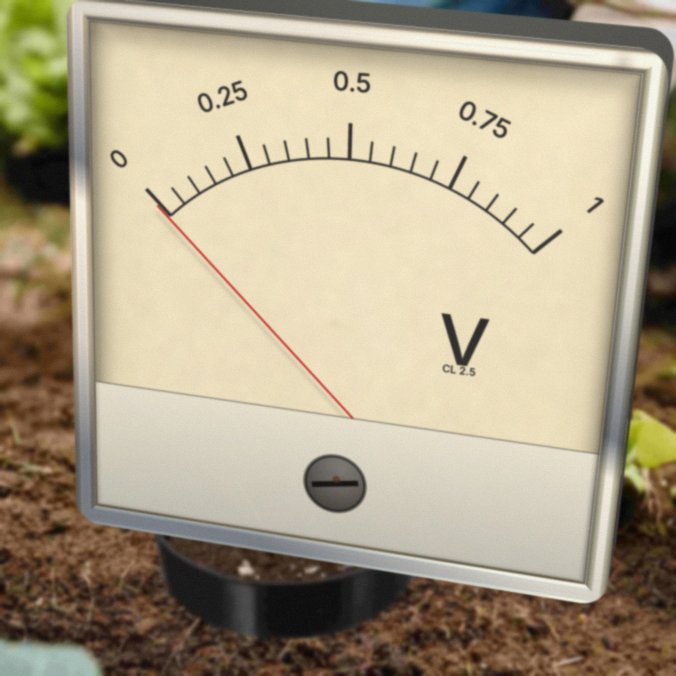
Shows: 0 V
